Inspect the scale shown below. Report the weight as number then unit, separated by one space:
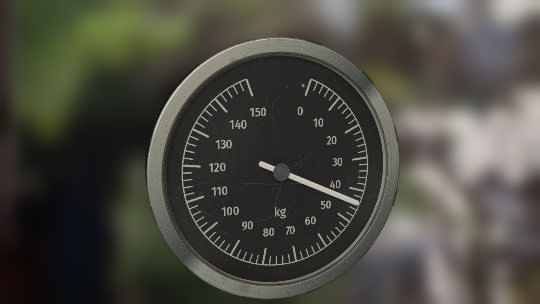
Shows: 44 kg
